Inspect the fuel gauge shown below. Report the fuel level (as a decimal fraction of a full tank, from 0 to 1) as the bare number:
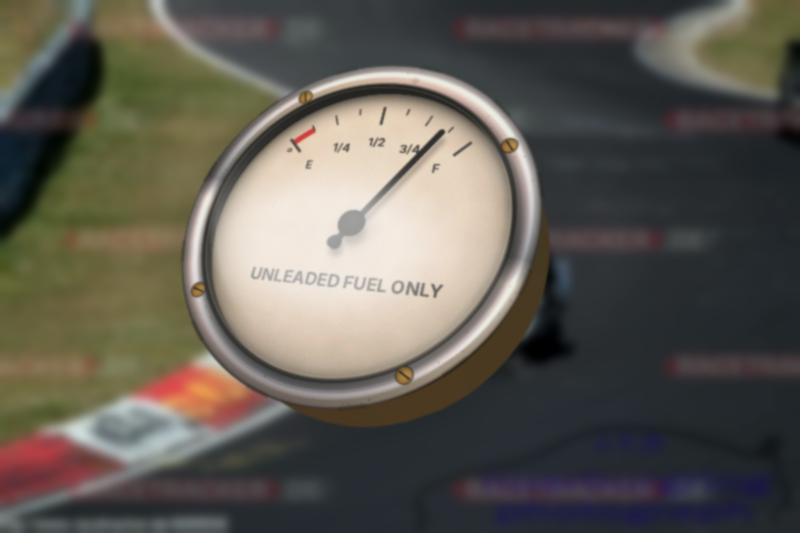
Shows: 0.875
